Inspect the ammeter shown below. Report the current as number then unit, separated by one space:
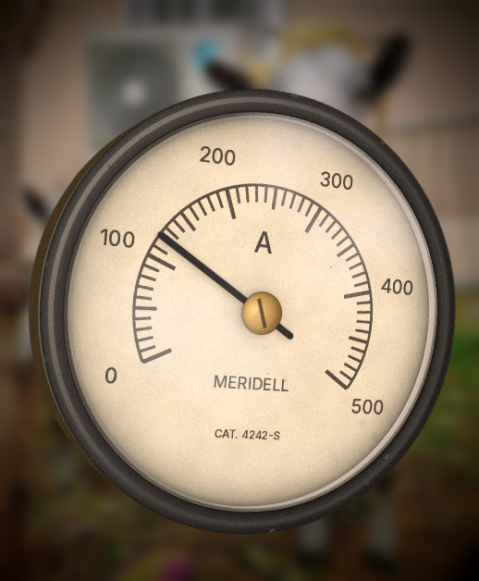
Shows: 120 A
